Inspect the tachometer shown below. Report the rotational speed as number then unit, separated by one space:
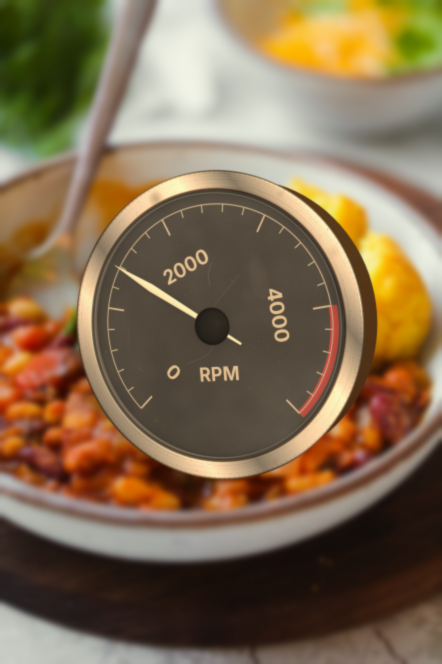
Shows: 1400 rpm
